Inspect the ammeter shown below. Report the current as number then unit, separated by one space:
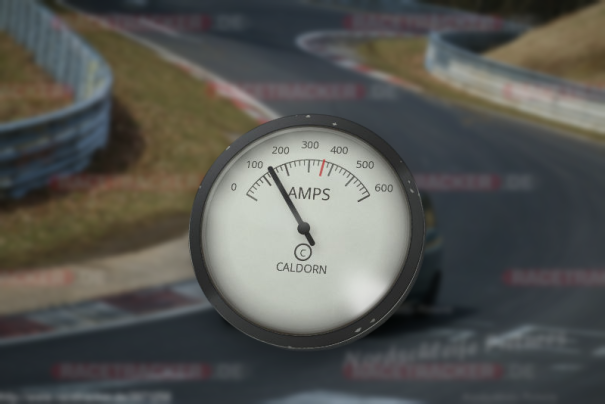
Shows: 140 A
